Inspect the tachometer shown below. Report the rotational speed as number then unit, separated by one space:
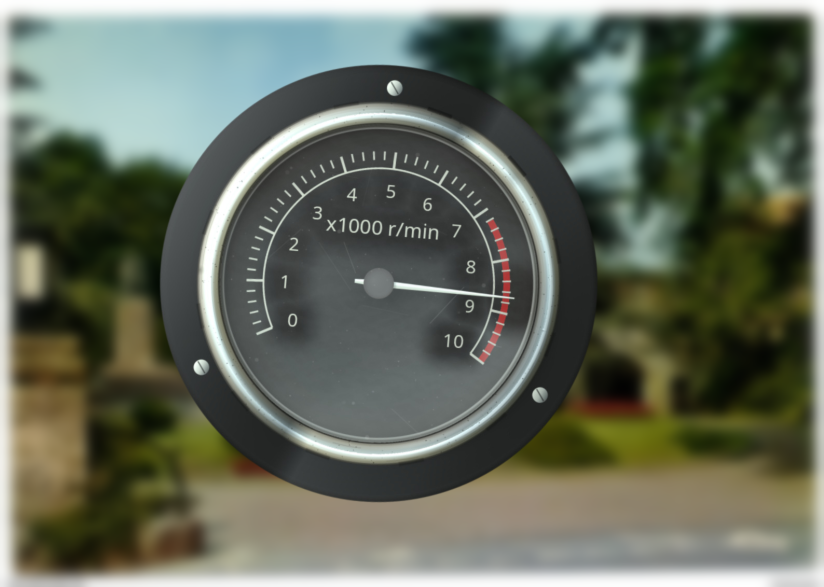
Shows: 8700 rpm
